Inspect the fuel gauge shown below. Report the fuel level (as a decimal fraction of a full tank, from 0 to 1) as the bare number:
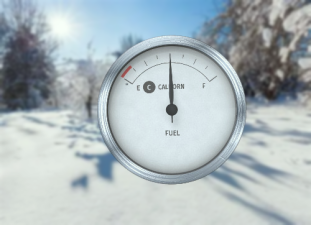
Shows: 0.5
